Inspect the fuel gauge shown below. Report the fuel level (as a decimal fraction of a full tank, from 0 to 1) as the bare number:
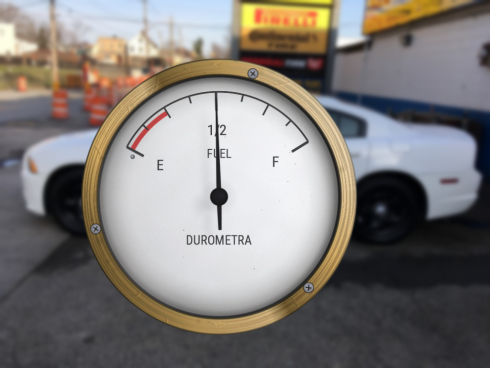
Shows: 0.5
